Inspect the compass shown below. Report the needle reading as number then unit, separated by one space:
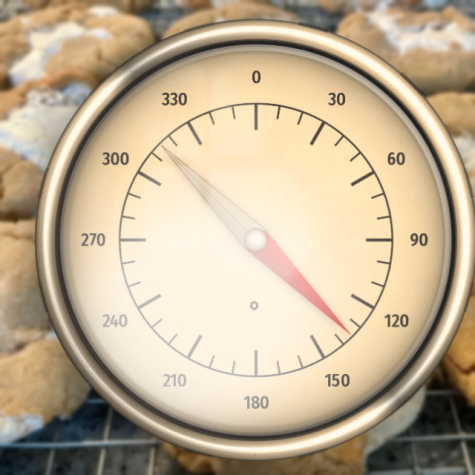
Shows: 135 °
